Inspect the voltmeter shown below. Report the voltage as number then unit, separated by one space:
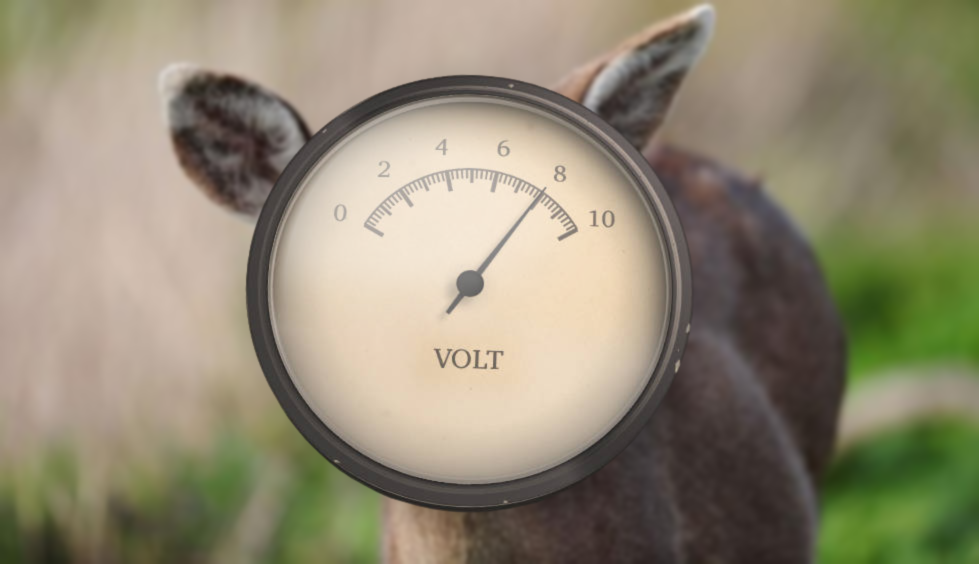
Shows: 8 V
